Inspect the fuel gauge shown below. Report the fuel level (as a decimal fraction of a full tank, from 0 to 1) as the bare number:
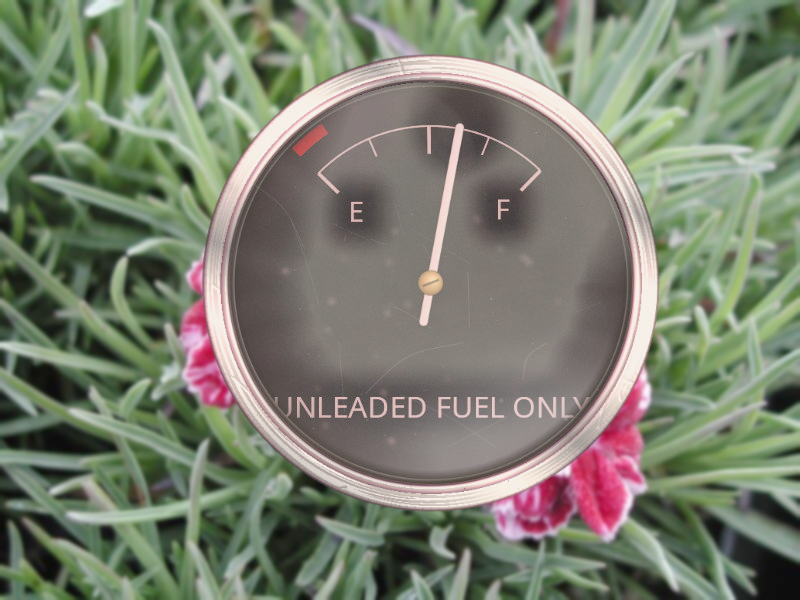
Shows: 0.625
